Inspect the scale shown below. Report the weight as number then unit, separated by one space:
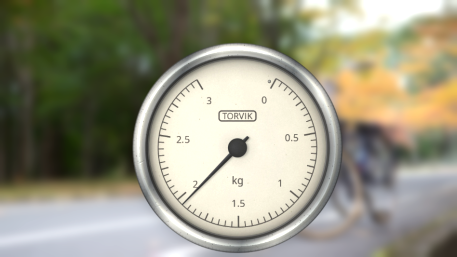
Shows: 1.95 kg
